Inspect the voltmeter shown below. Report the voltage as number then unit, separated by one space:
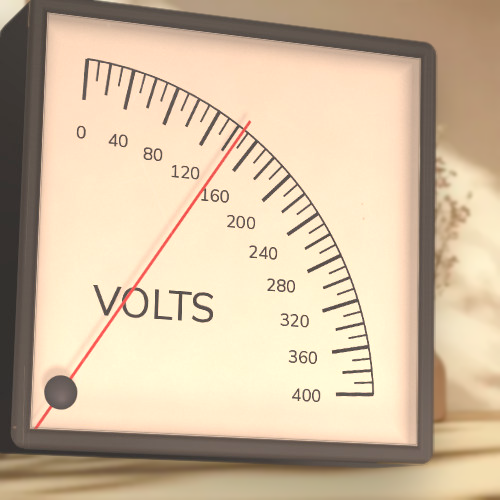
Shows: 145 V
